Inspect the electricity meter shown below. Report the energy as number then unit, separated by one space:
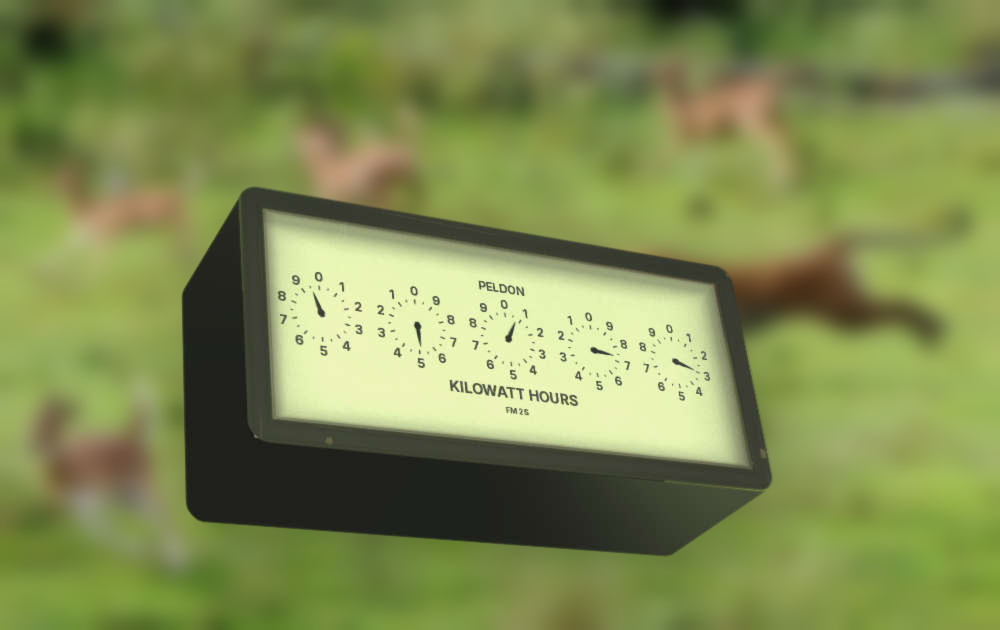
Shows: 95073 kWh
